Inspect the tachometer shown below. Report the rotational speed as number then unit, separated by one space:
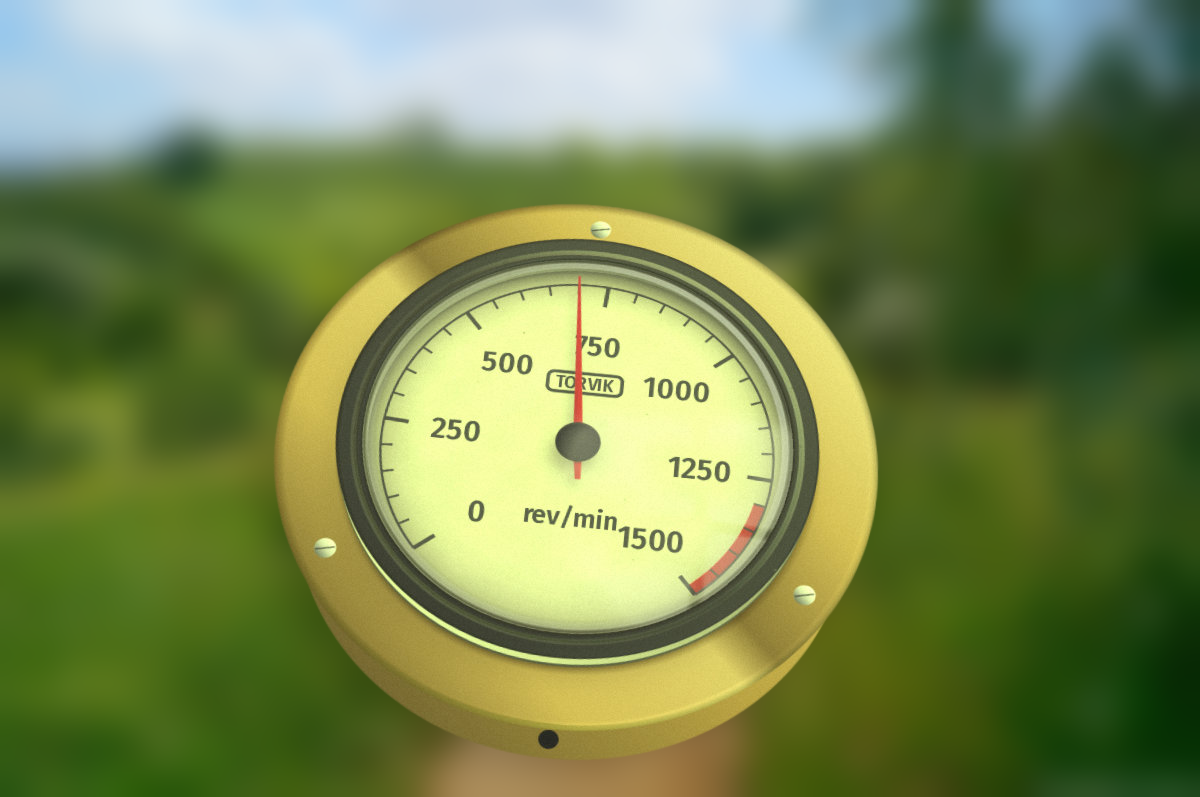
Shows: 700 rpm
